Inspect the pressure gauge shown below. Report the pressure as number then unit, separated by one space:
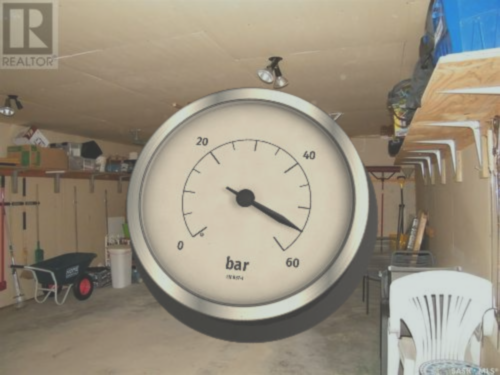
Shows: 55 bar
